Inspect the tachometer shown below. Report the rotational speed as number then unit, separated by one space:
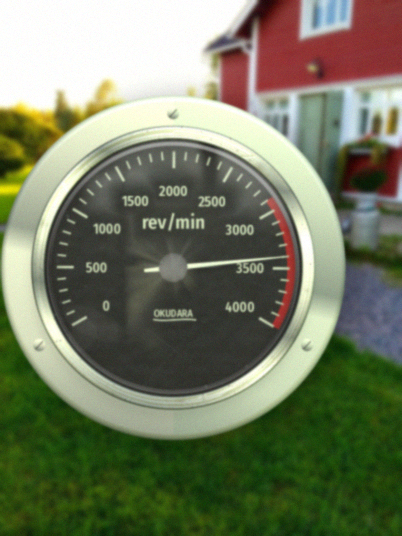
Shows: 3400 rpm
